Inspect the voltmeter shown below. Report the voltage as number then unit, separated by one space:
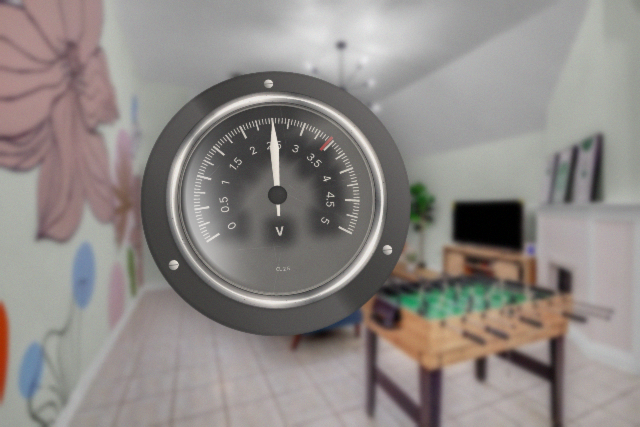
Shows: 2.5 V
